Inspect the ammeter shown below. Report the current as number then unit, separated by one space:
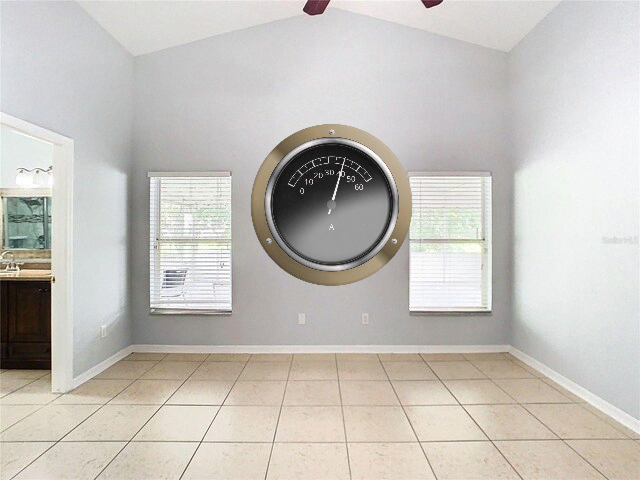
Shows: 40 A
